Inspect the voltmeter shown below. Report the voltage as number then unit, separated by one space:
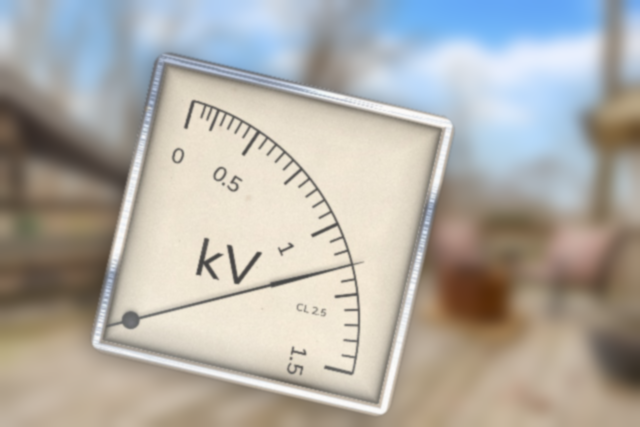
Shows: 1.15 kV
